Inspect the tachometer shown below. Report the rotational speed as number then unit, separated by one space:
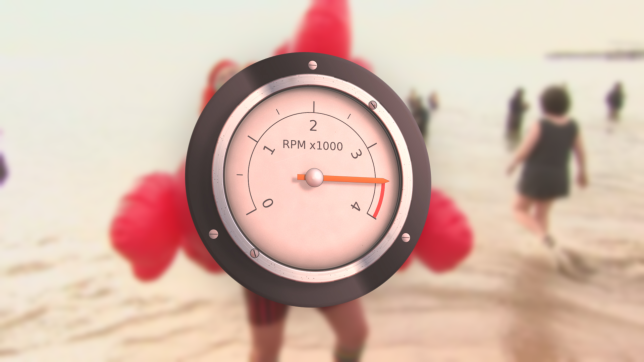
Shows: 3500 rpm
